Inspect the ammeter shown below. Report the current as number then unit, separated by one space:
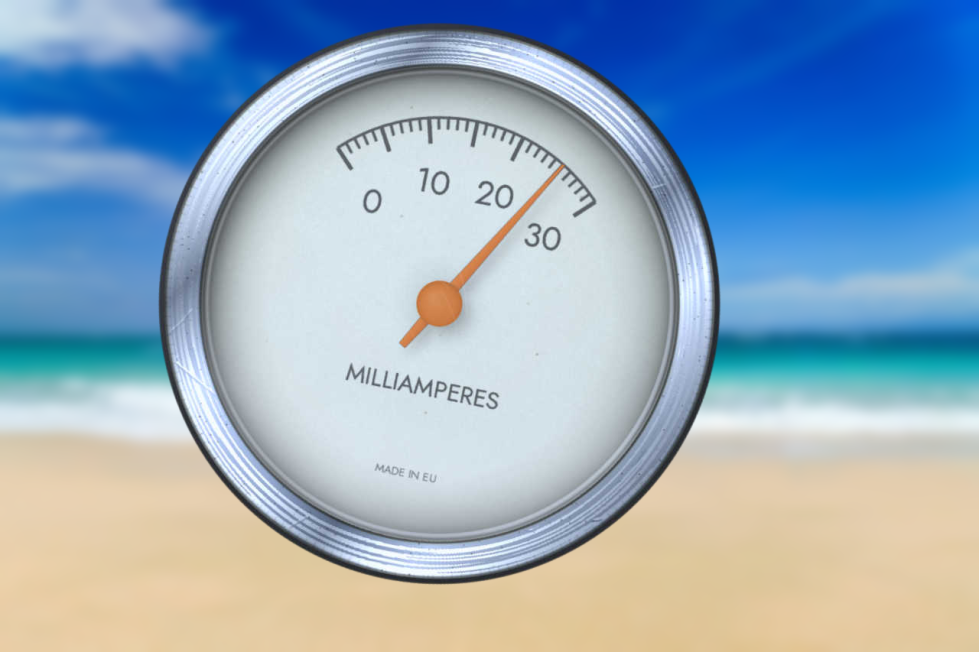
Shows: 25 mA
